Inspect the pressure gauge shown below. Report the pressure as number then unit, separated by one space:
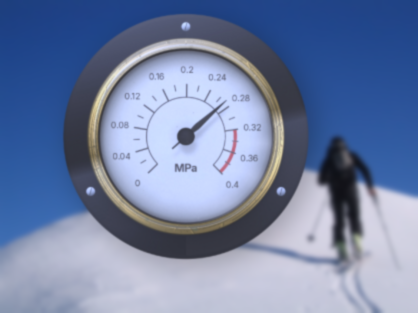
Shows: 0.27 MPa
